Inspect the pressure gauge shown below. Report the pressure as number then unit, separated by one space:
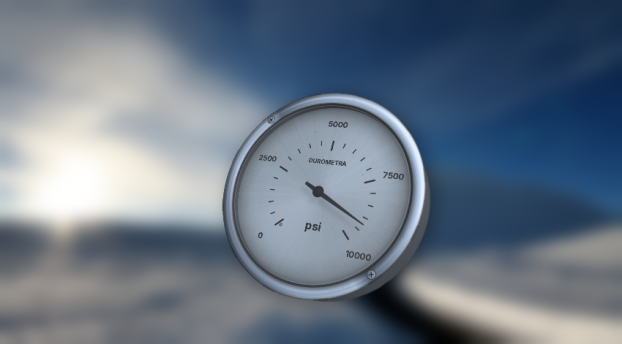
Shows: 9250 psi
